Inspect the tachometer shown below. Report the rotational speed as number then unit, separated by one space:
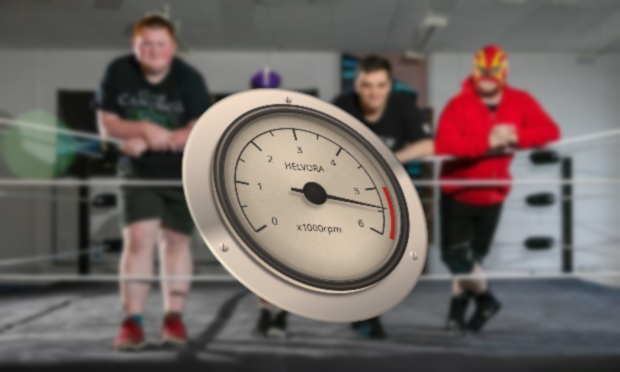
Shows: 5500 rpm
